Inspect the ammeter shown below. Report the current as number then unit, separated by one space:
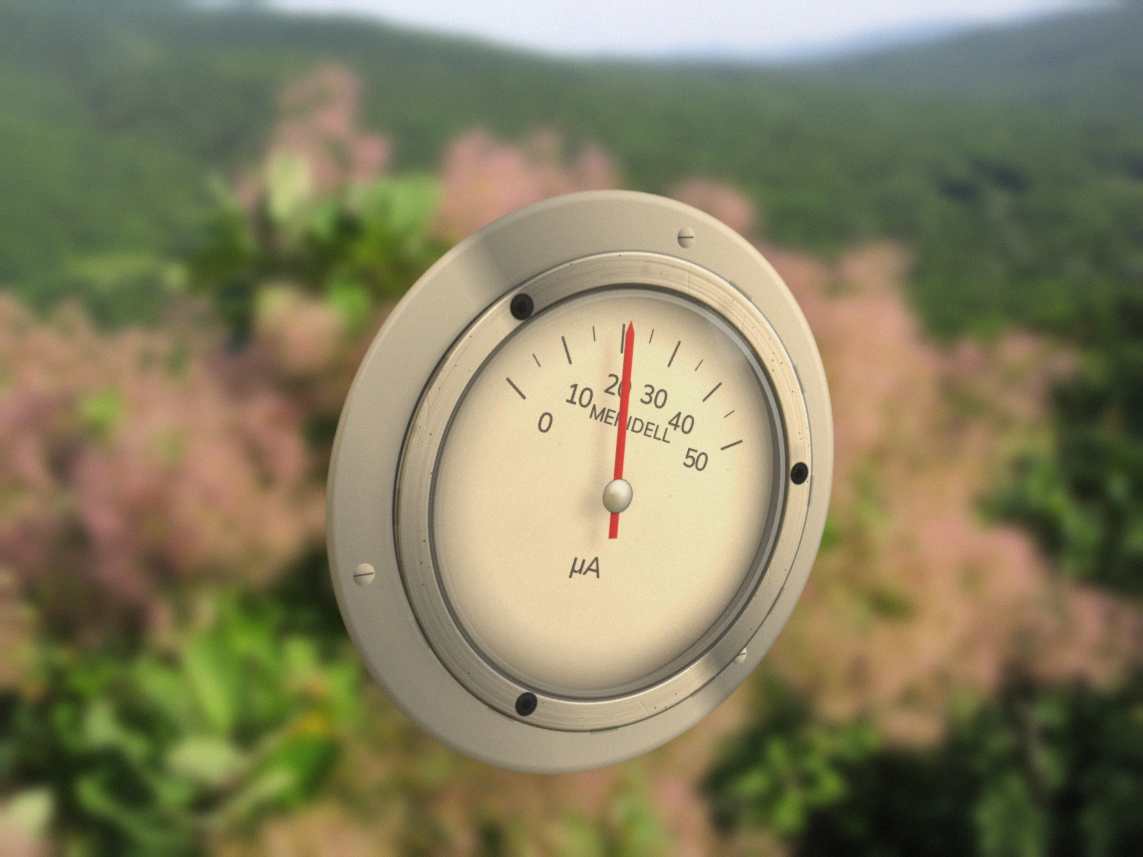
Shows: 20 µA
